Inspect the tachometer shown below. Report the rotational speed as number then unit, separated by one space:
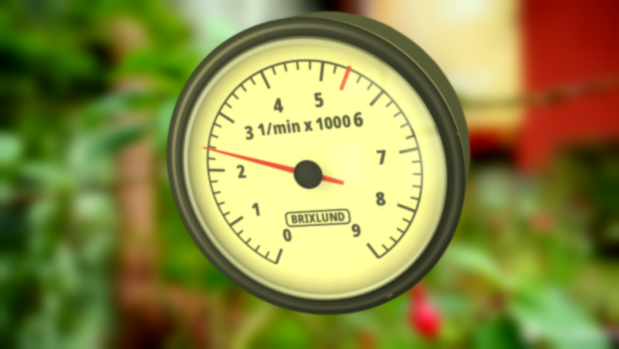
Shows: 2400 rpm
